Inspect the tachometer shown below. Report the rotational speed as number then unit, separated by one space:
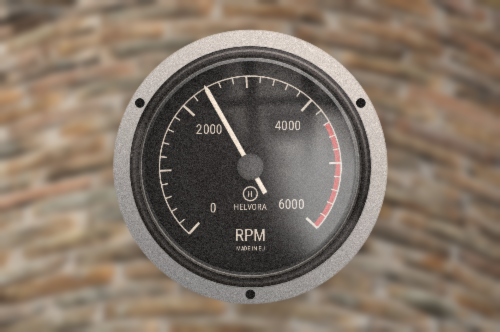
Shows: 2400 rpm
